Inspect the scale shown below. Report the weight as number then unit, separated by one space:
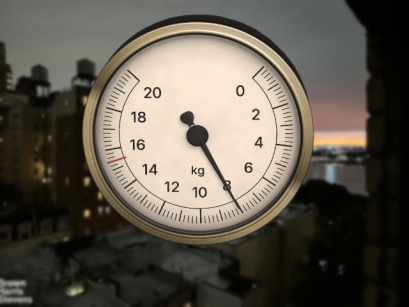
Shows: 8 kg
